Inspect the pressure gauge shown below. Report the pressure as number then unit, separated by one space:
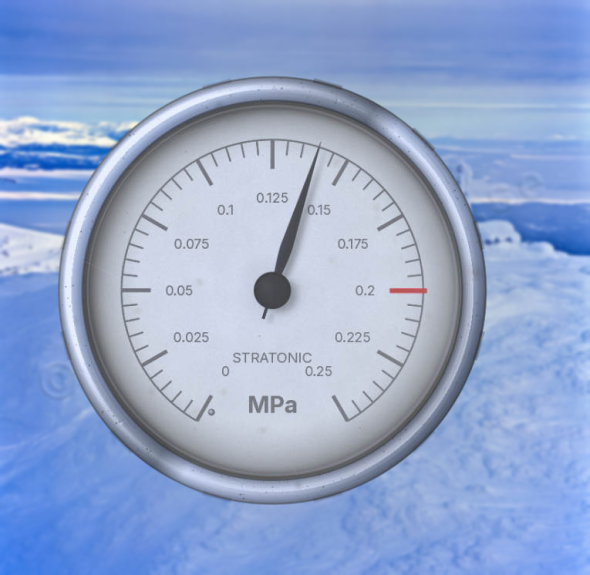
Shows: 0.14 MPa
